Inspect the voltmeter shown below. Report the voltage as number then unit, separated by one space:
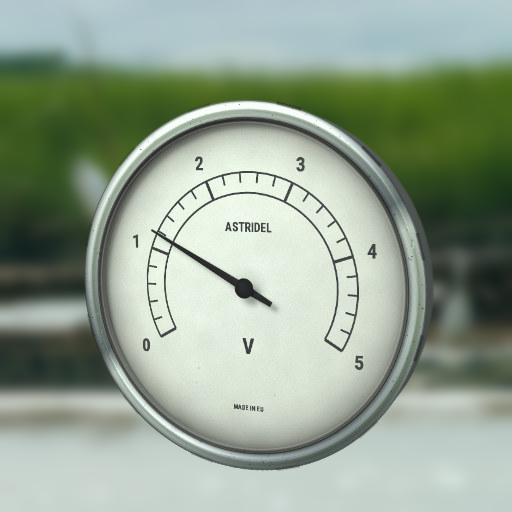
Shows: 1.2 V
